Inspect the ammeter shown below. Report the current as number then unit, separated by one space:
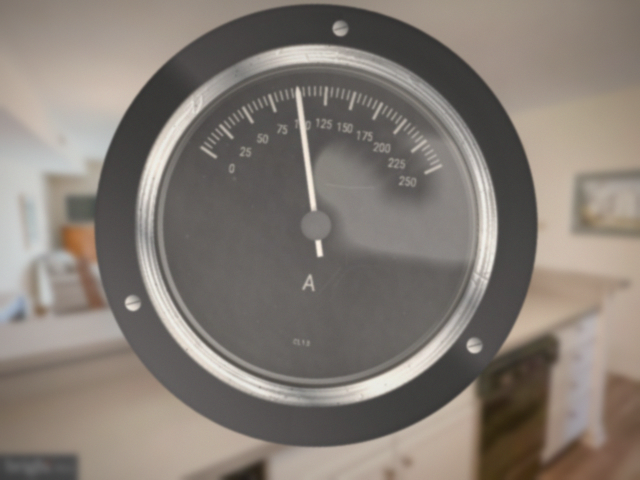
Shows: 100 A
